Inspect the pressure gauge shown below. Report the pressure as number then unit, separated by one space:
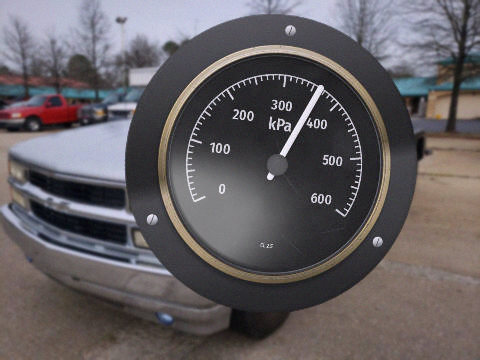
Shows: 360 kPa
